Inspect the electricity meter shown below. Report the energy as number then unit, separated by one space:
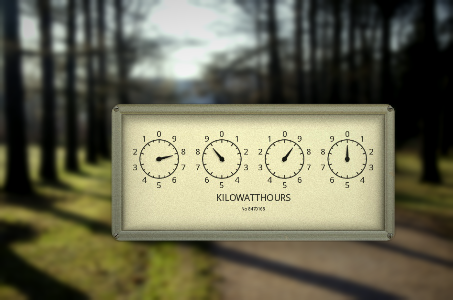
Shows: 7890 kWh
